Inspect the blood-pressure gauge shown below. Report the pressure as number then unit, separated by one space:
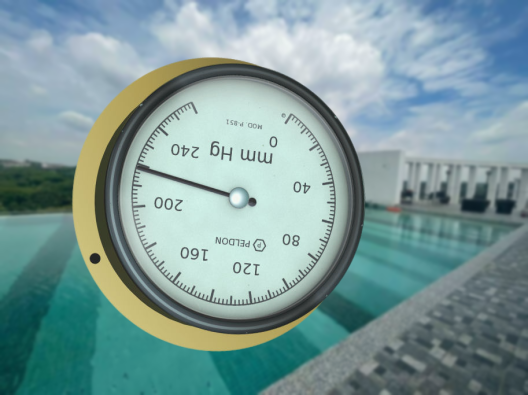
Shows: 218 mmHg
